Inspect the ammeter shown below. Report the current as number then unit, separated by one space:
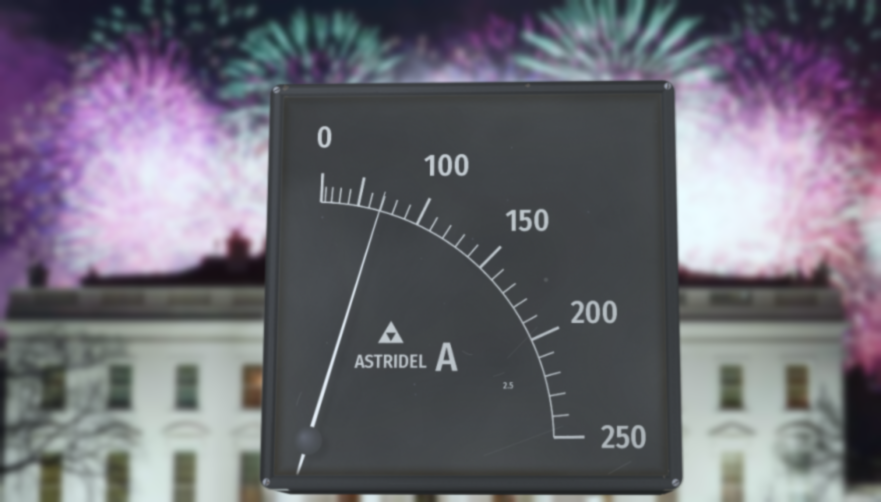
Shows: 70 A
